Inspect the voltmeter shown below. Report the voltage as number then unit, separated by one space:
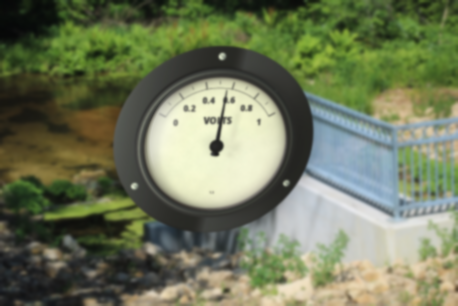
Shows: 0.55 V
